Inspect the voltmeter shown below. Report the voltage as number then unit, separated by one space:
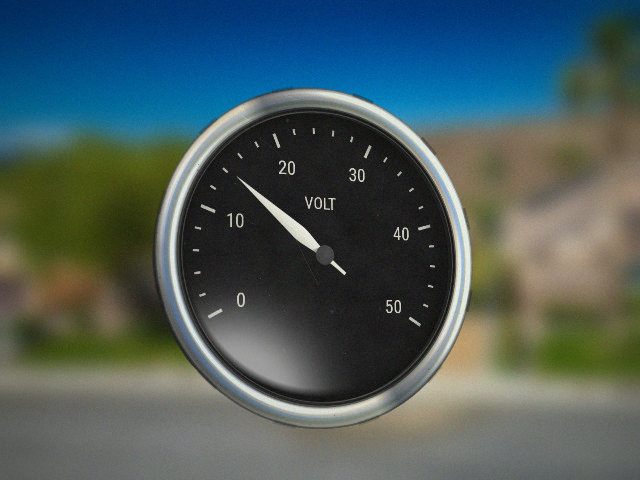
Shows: 14 V
